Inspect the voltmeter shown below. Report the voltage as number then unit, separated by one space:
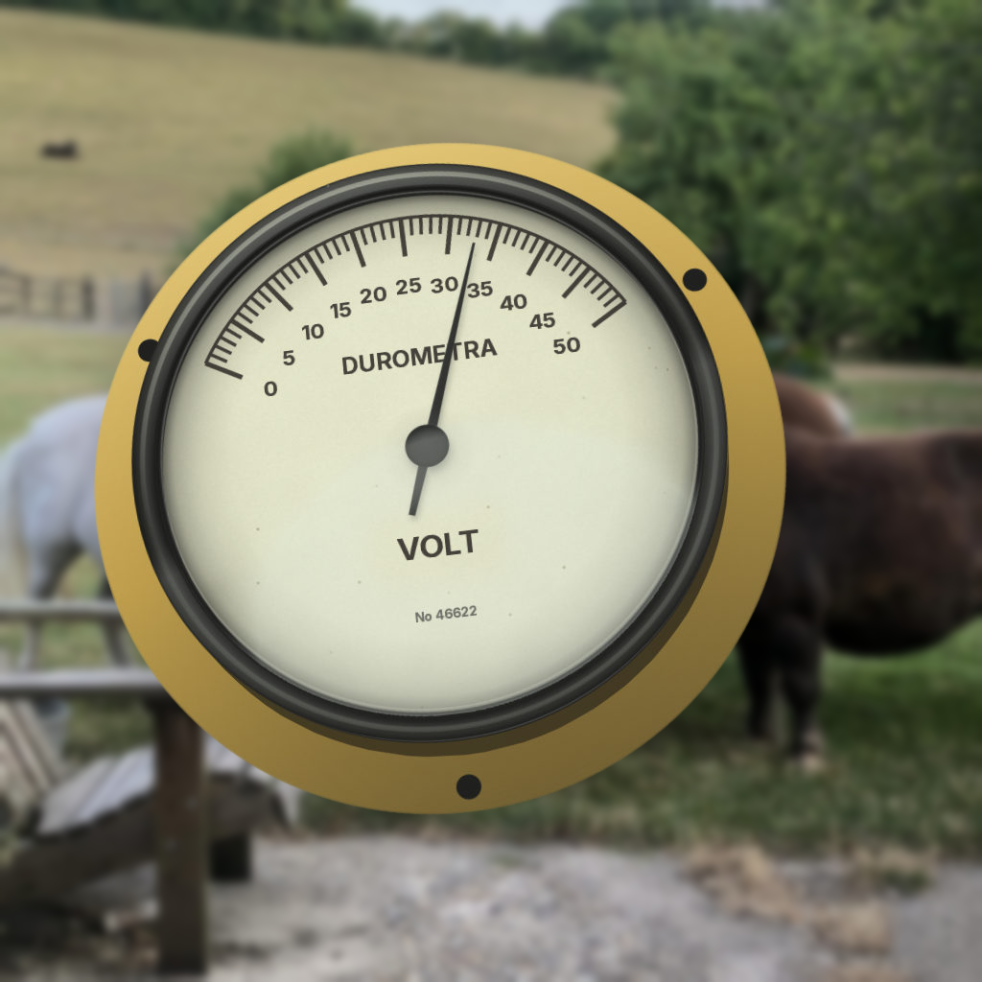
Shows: 33 V
